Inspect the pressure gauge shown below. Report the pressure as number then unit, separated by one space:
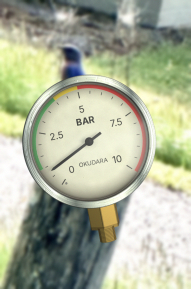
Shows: 0.75 bar
